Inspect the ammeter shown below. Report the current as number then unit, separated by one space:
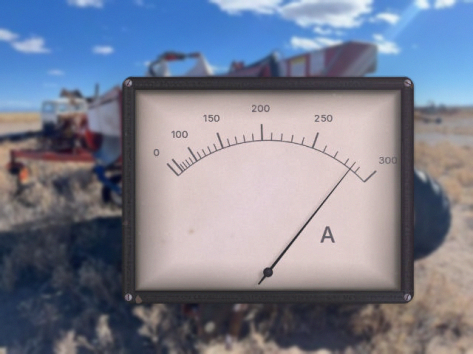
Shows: 285 A
